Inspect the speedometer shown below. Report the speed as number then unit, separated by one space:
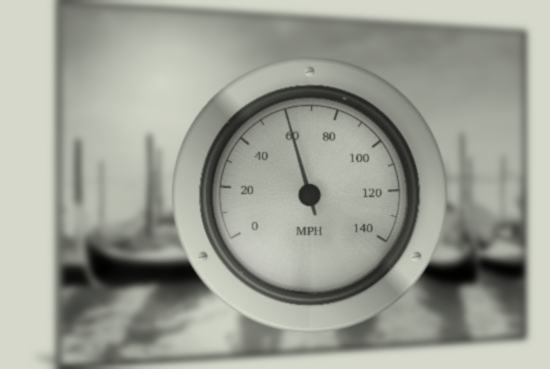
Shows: 60 mph
